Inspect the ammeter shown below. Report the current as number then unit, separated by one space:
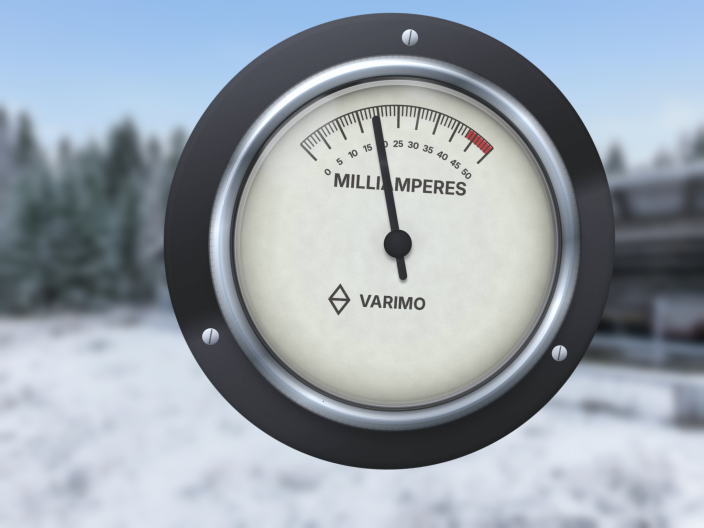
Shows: 19 mA
